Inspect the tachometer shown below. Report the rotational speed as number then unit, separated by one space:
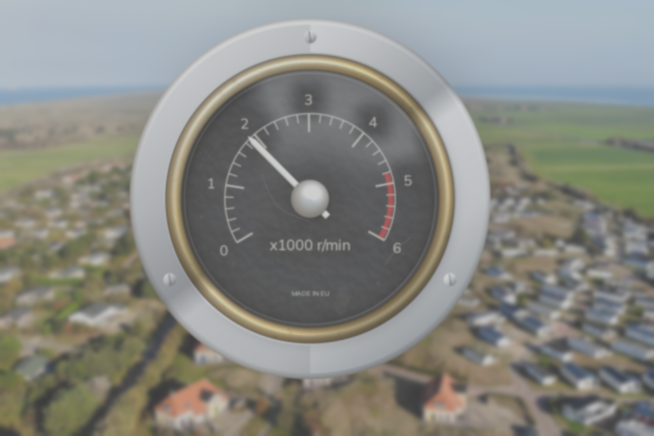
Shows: 1900 rpm
